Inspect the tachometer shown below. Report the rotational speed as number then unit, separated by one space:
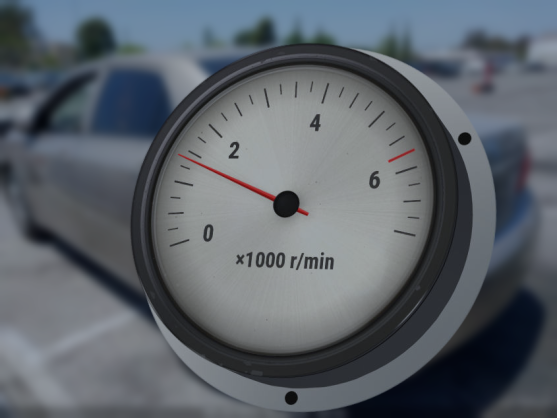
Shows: 1375 rpm
